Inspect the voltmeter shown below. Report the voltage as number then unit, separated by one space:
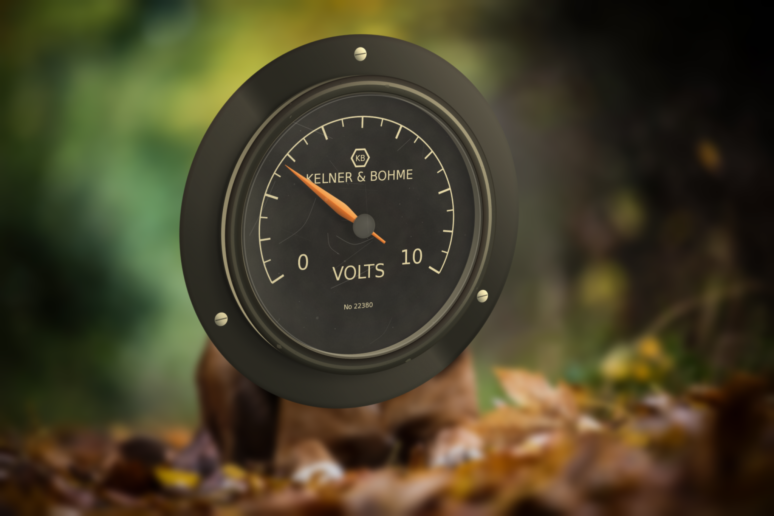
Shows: 2.75 V
